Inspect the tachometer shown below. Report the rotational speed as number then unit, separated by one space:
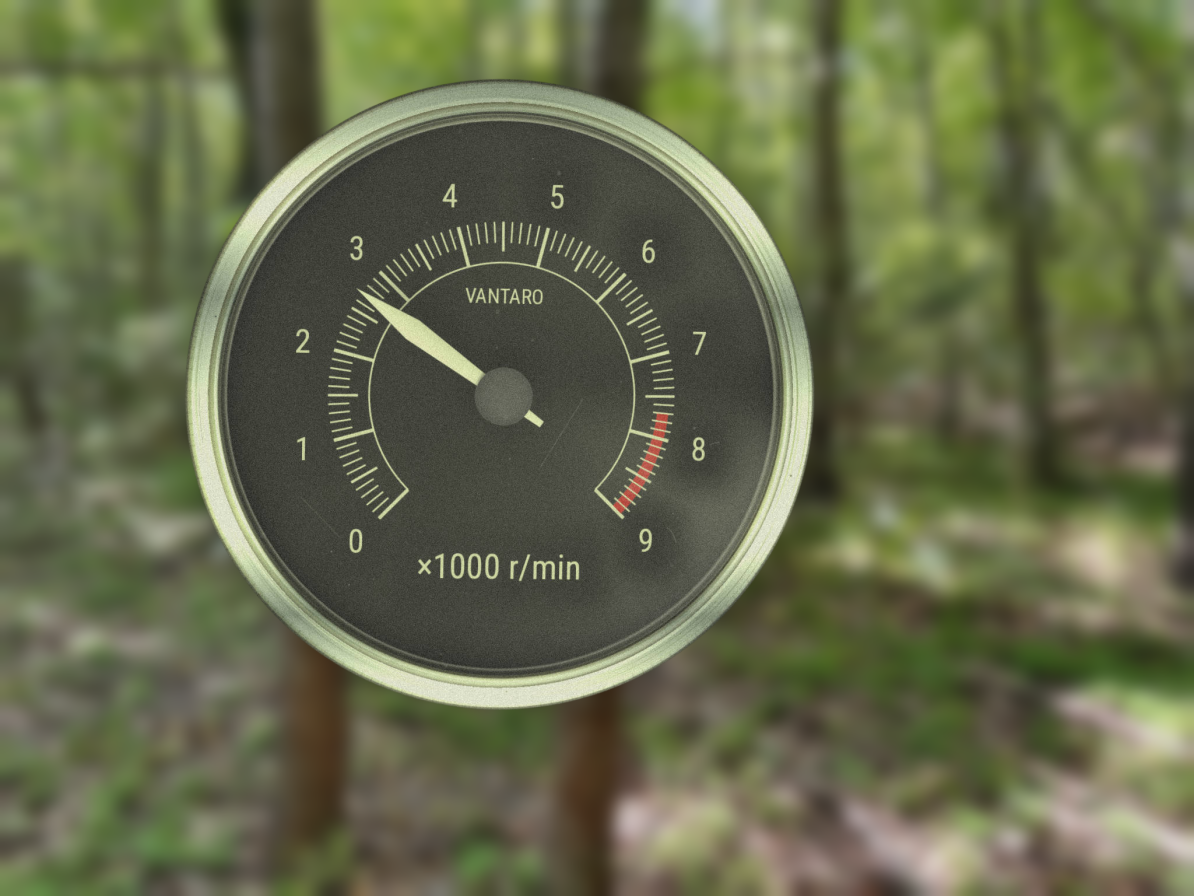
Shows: 2700 rpm
